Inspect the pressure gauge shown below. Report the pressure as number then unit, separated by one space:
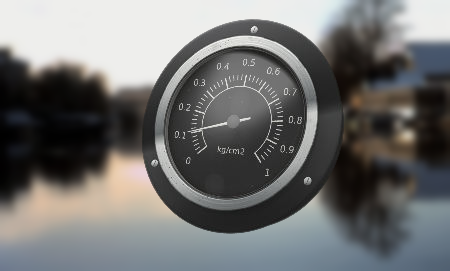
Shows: 0.1 kg/cm²
